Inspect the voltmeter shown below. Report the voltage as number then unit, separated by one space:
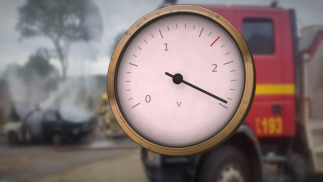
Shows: 2.45 V
